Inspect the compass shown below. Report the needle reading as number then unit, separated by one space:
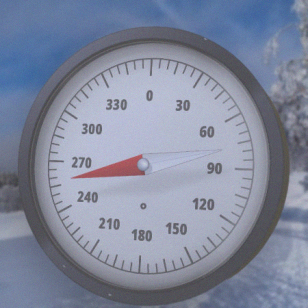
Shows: 257.5 °
